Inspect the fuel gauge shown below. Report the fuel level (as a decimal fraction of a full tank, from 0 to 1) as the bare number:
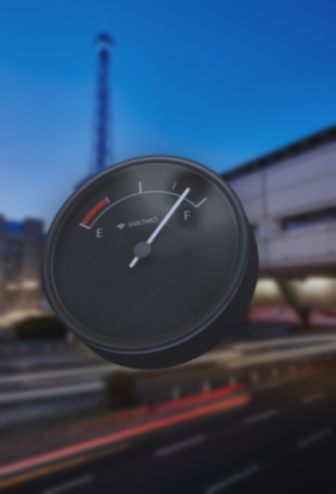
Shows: 0.875
